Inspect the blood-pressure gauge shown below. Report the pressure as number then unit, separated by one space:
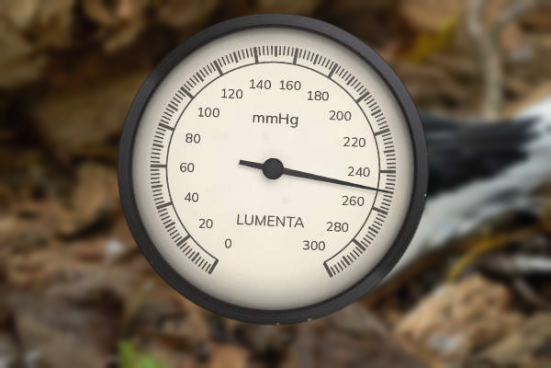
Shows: 250 mmHg
